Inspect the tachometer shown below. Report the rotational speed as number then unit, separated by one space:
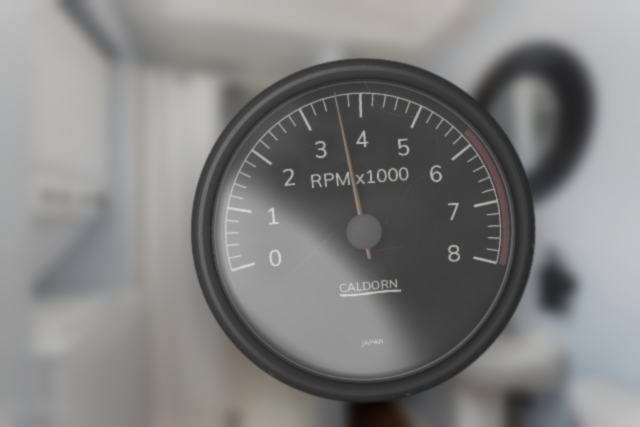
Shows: 3600 rpm
